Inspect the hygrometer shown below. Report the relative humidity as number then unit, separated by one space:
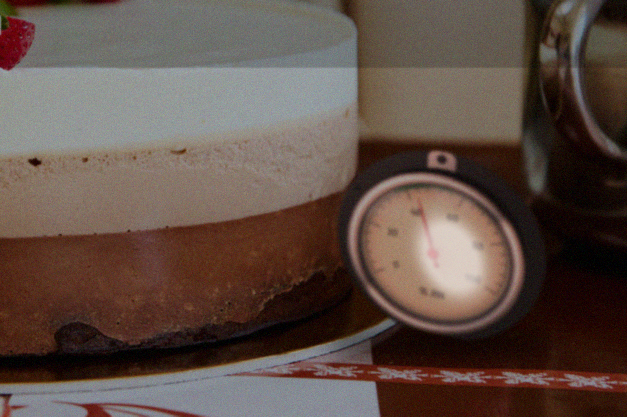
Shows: 44 %
